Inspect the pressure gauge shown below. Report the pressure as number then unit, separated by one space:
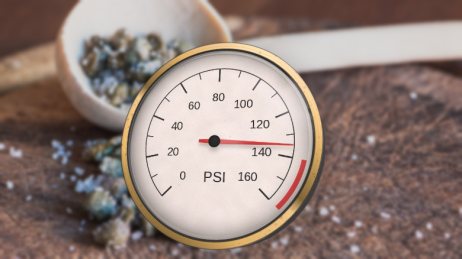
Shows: 135 psi
